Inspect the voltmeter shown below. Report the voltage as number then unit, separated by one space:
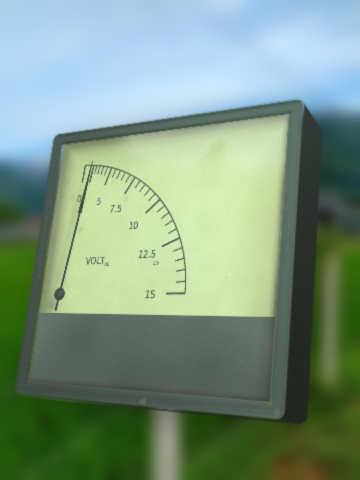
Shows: 2.5 V
